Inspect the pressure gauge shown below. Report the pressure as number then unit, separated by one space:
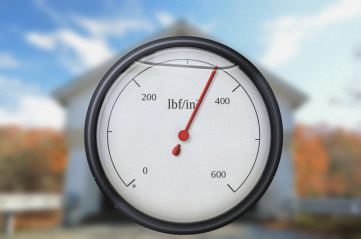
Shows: 350 psi
